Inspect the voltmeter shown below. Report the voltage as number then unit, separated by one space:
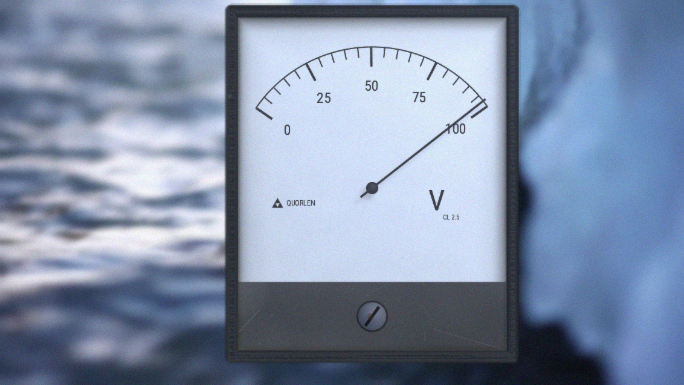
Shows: 97.5 V
